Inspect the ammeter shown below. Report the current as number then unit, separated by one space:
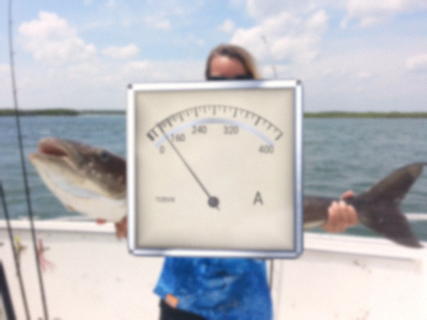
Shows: 120 A
